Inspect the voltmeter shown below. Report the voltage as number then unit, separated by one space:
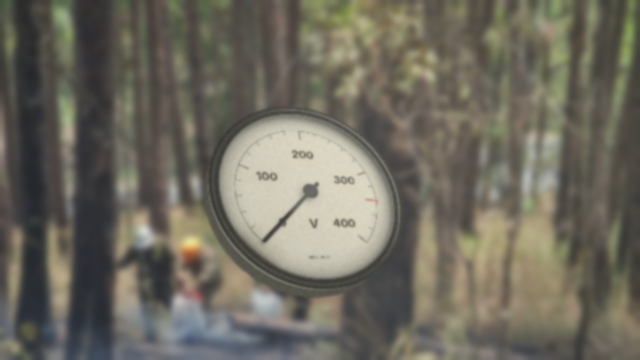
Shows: 0 V
